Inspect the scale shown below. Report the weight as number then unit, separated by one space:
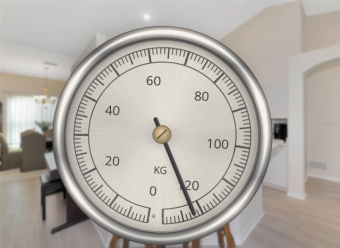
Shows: 122 kg
